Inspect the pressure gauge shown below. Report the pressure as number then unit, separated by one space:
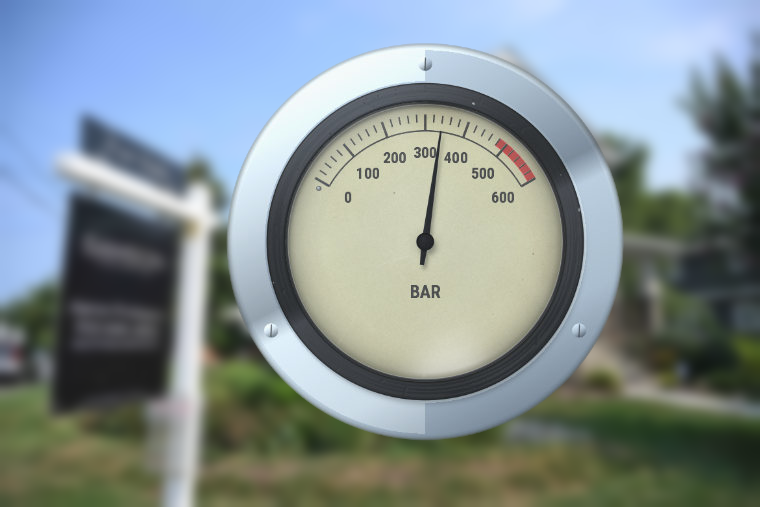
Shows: 340 bar
